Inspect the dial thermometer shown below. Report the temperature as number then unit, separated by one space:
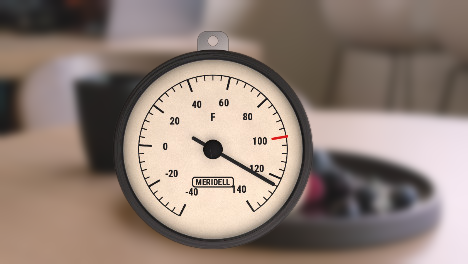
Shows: 124 °F
